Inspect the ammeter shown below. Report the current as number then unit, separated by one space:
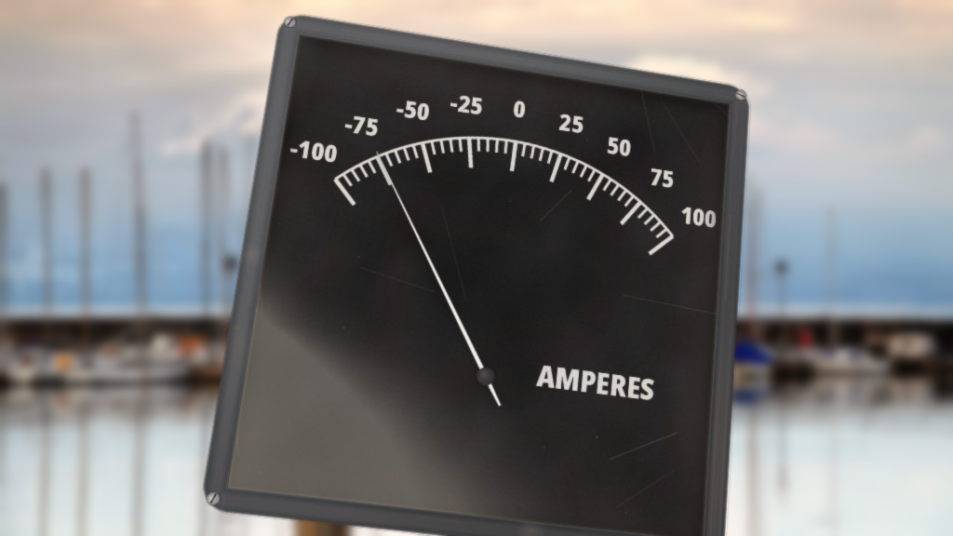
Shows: -75 A
